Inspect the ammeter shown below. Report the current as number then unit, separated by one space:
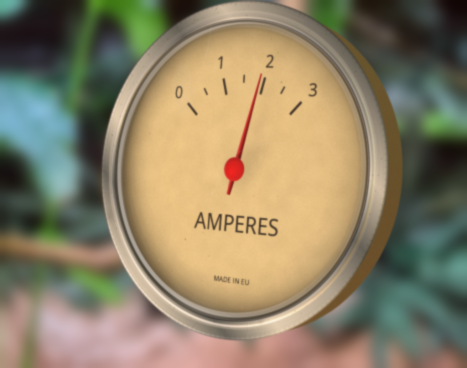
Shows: 2 A
